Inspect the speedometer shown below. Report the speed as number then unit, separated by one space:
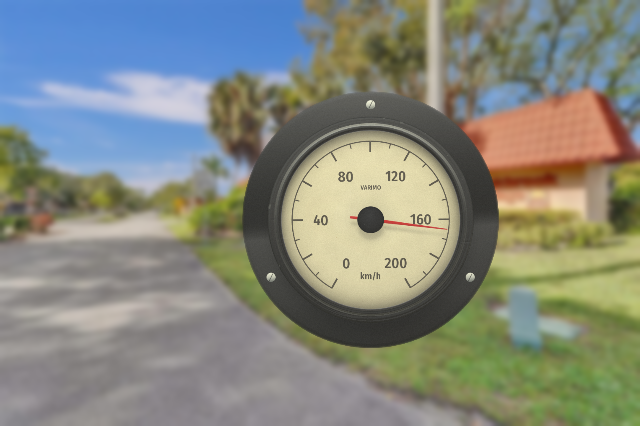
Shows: 165 km/h
